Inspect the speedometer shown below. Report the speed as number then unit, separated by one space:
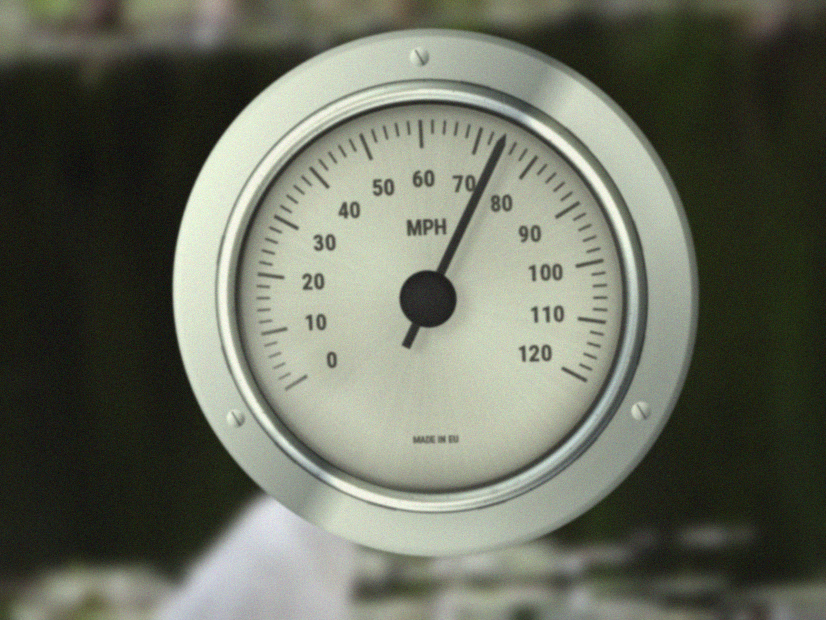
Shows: 74 mph
